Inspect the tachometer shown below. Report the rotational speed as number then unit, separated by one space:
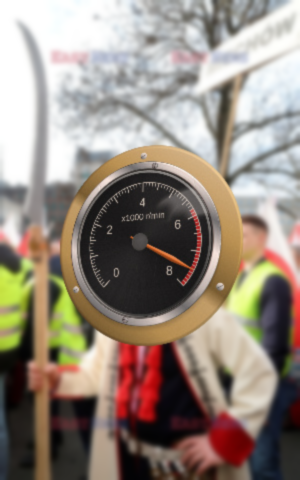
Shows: 7500 rpm
